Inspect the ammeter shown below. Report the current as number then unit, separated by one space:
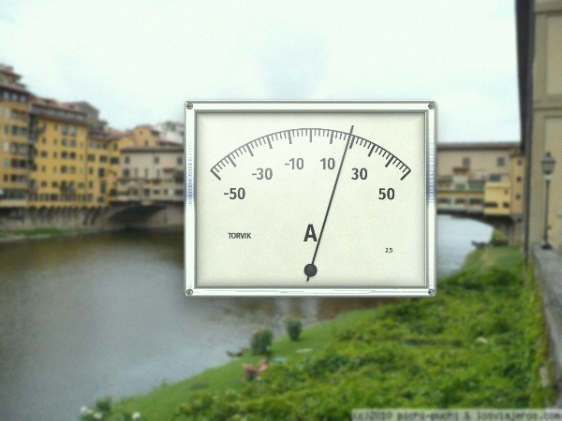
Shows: 18 A
